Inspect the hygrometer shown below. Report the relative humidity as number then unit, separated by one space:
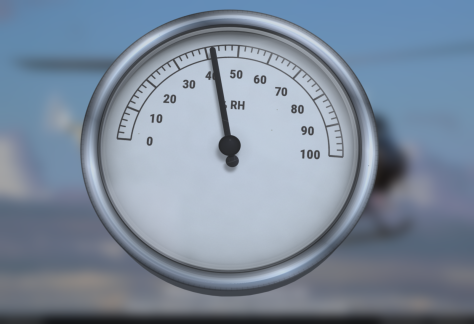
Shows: 42 %
